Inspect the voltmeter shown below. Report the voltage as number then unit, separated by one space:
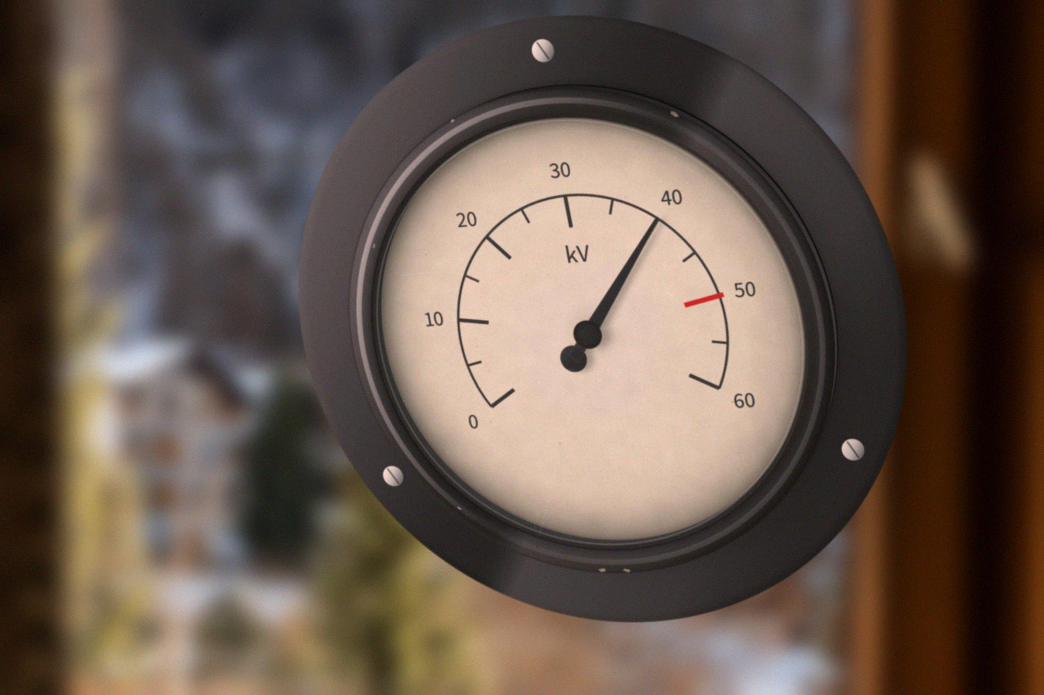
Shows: 40 kV
